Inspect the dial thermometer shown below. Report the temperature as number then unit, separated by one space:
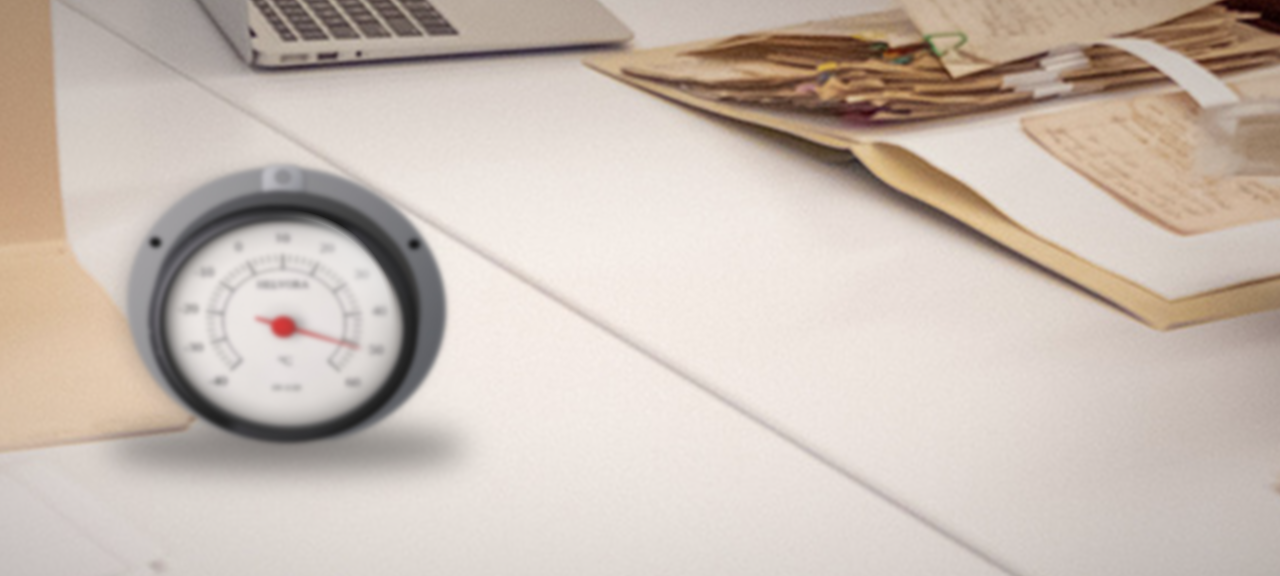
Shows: 50 °C
